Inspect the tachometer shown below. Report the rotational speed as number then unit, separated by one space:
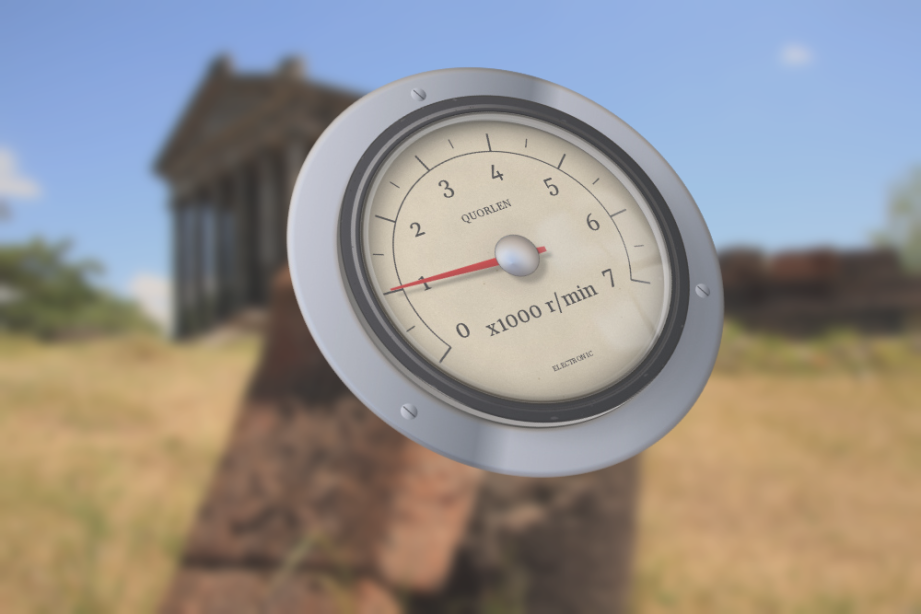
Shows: 1000 rpm
